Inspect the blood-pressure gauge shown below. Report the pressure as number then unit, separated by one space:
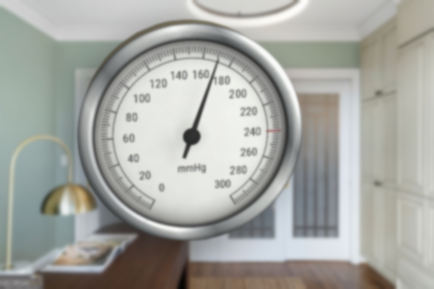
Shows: 170 mmHg
